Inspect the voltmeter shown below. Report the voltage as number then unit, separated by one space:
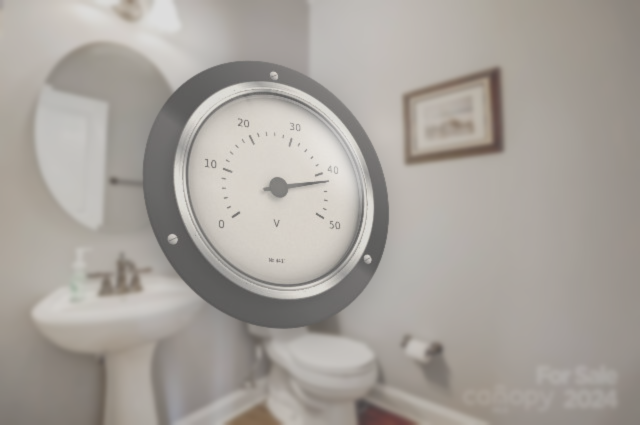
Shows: 42 V
